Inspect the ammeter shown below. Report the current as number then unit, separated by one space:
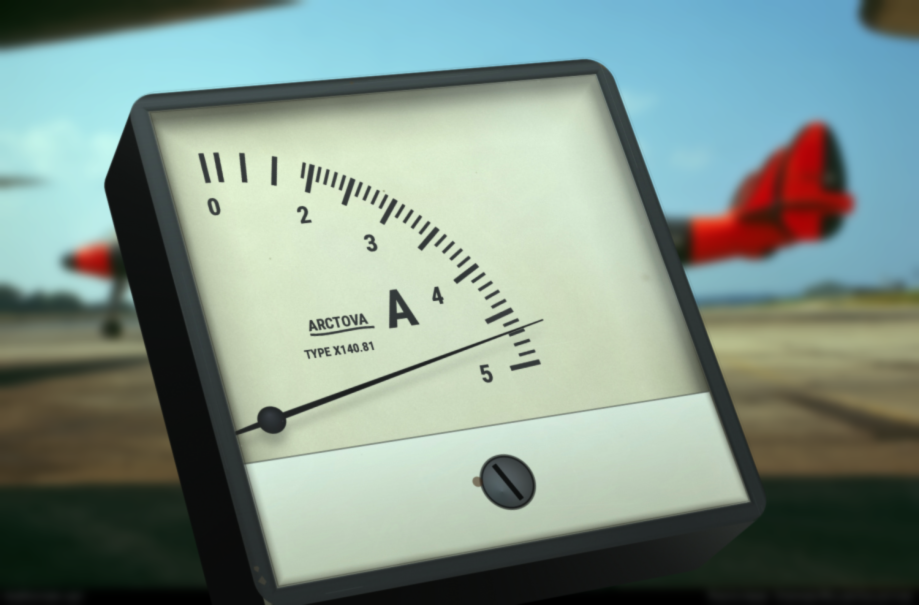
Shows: 4.7 A
